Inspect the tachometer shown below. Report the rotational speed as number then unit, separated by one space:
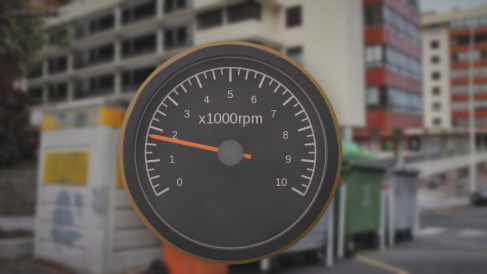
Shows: 1750 rpm
